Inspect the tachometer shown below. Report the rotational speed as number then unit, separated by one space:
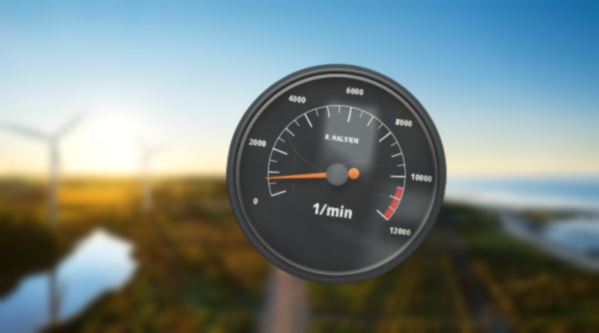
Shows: 750 rpm
